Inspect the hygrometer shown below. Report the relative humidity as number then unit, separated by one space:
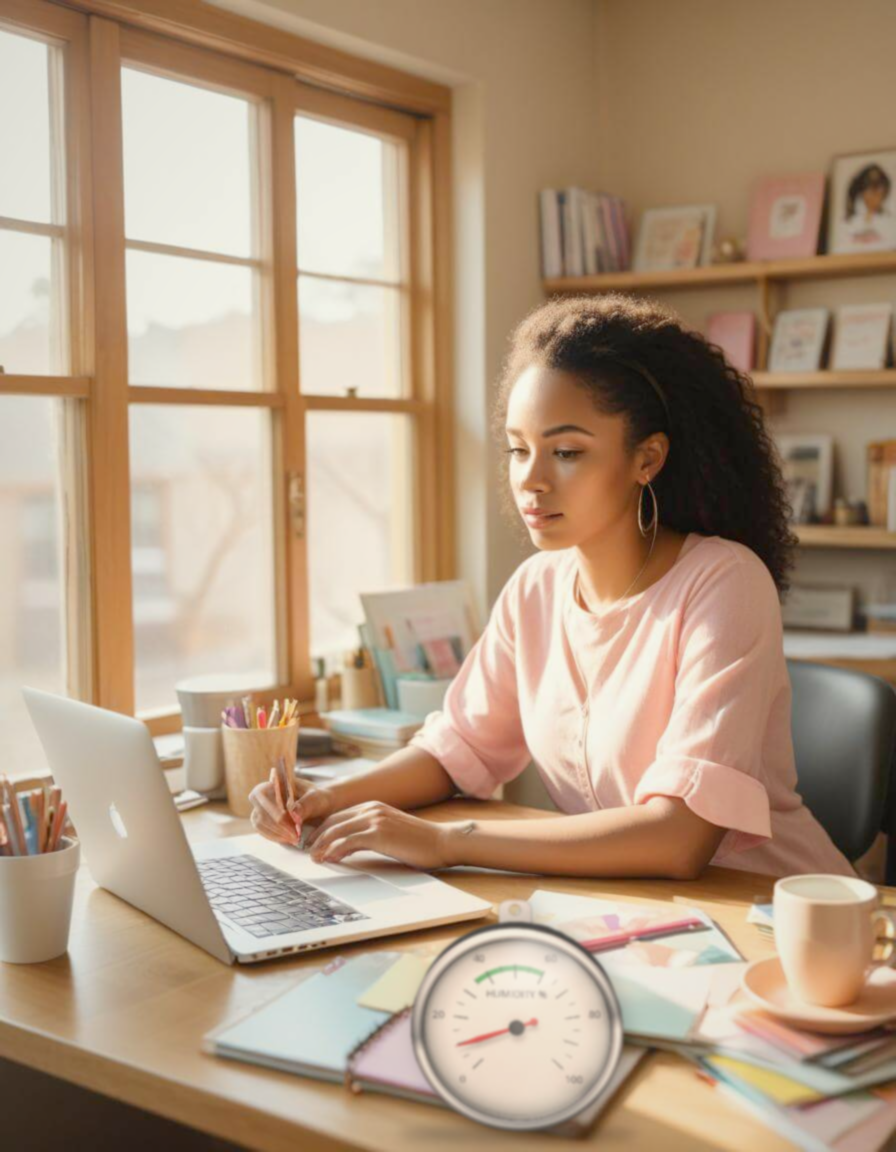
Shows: 10 %
